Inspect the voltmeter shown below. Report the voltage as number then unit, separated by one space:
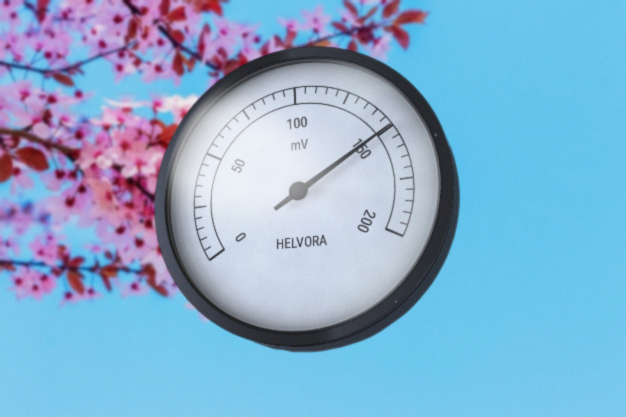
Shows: 150 mV
